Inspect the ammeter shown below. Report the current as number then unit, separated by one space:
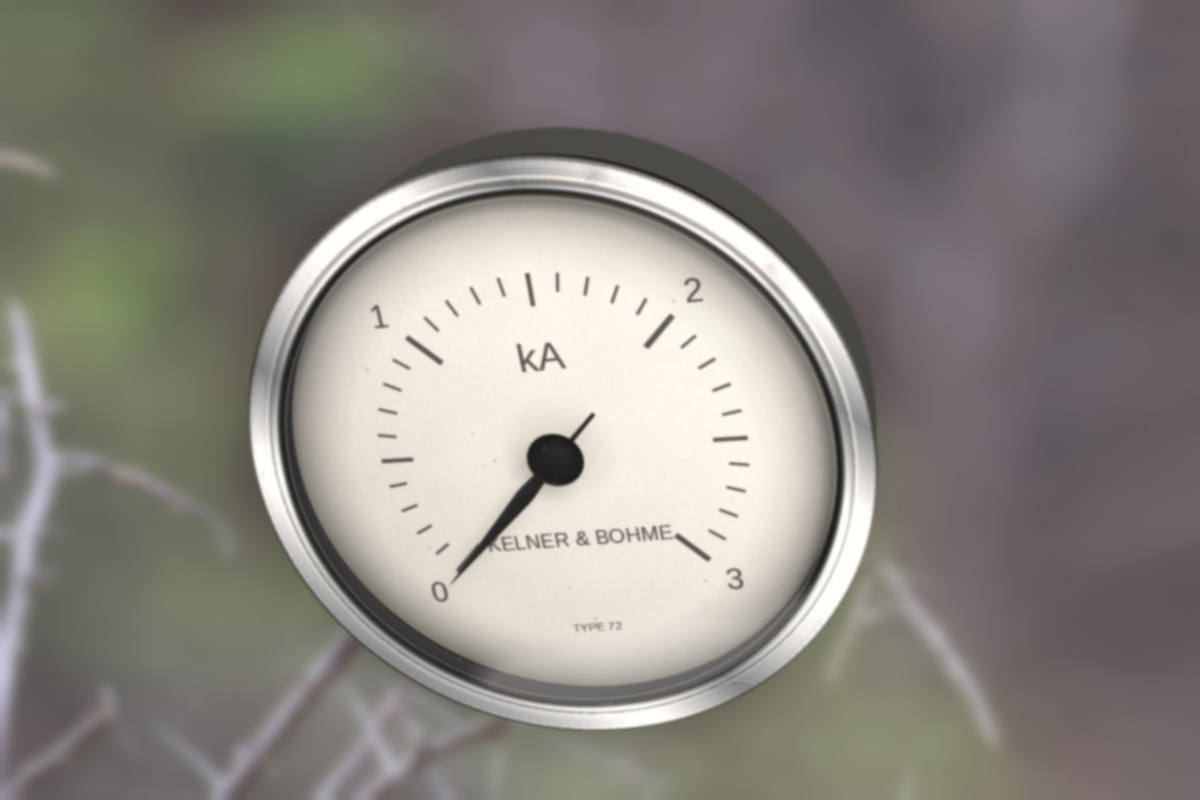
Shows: 0 kA
